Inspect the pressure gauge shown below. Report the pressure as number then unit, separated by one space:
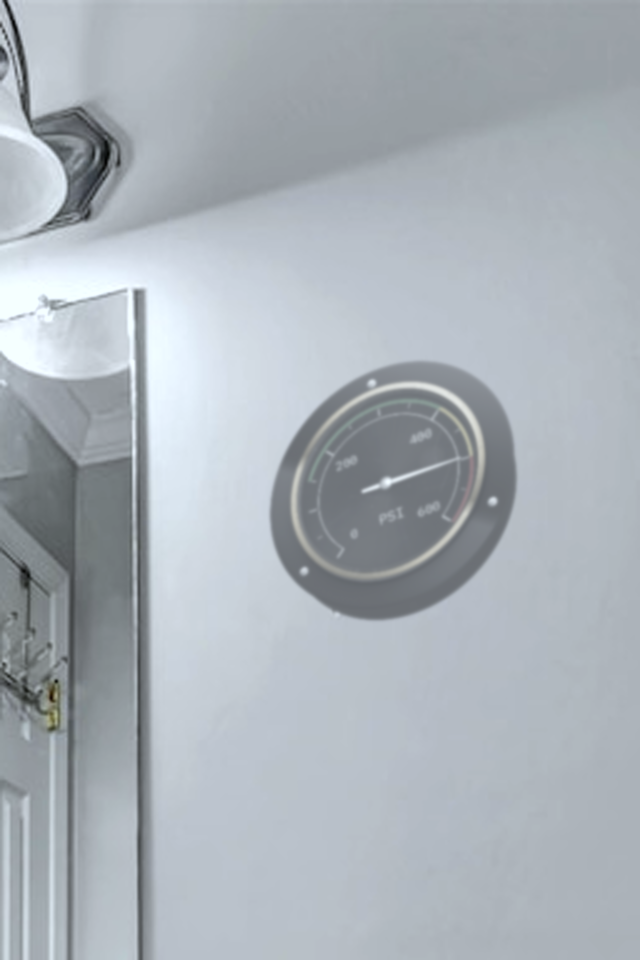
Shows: 500 psi
